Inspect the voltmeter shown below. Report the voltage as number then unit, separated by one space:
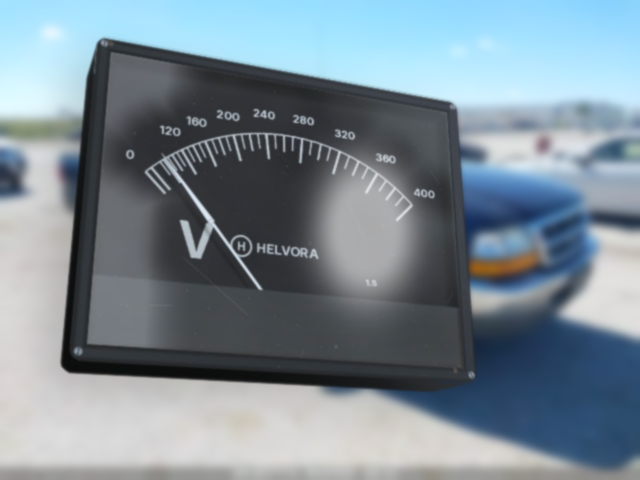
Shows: 80 V
